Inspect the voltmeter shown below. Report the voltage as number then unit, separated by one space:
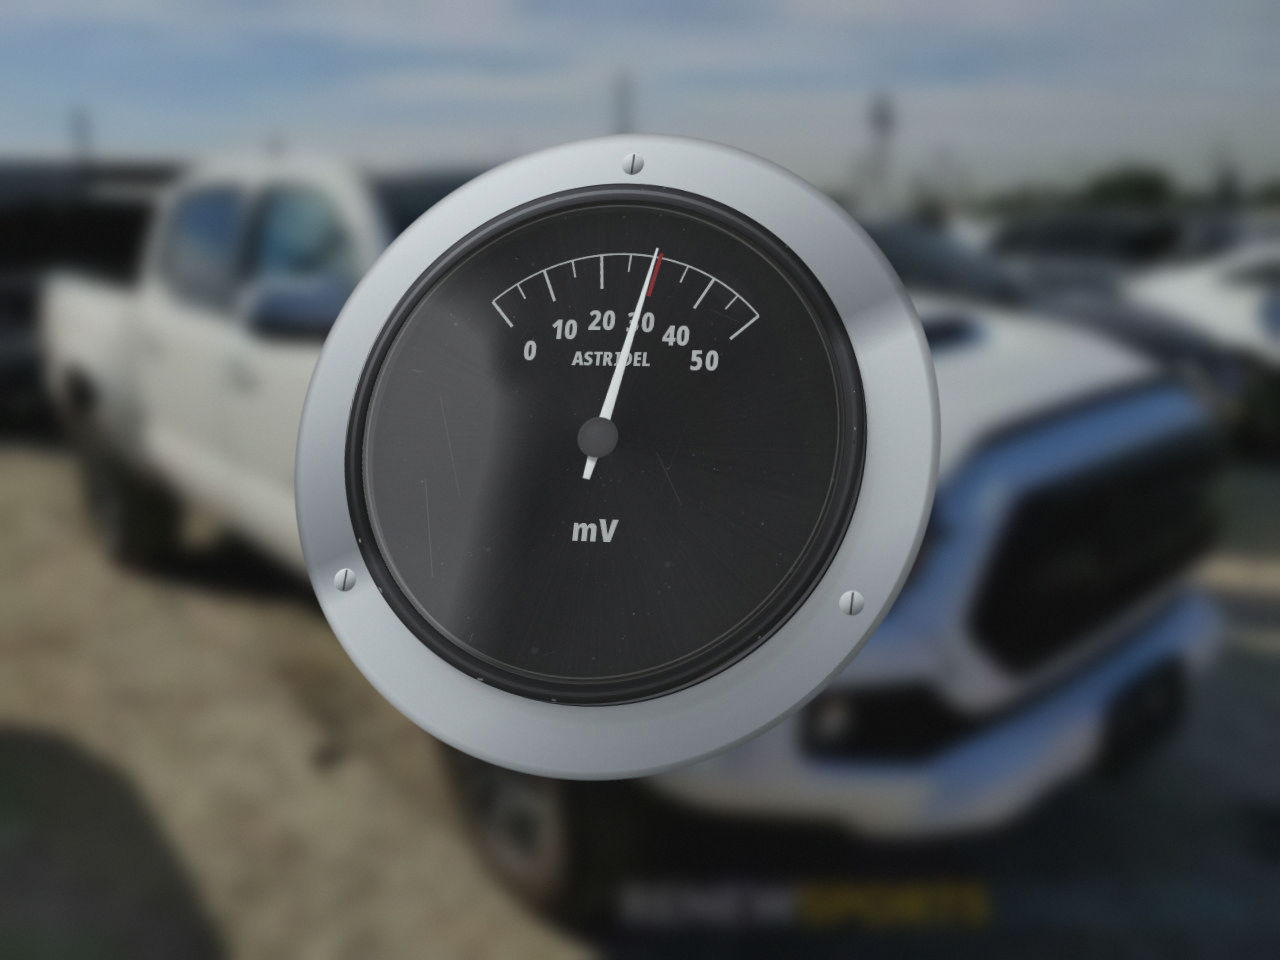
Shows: 30 mV
